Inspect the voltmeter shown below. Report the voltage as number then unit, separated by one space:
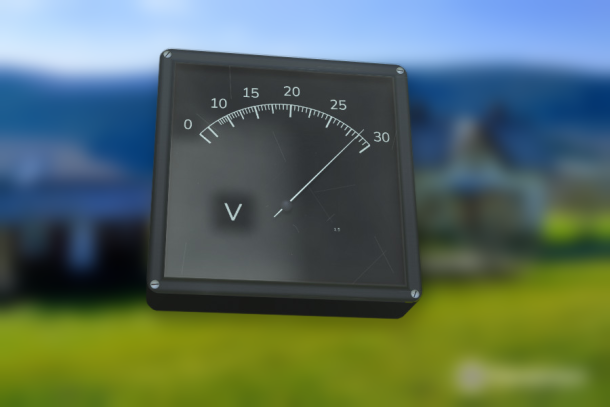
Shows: 28.5 V
